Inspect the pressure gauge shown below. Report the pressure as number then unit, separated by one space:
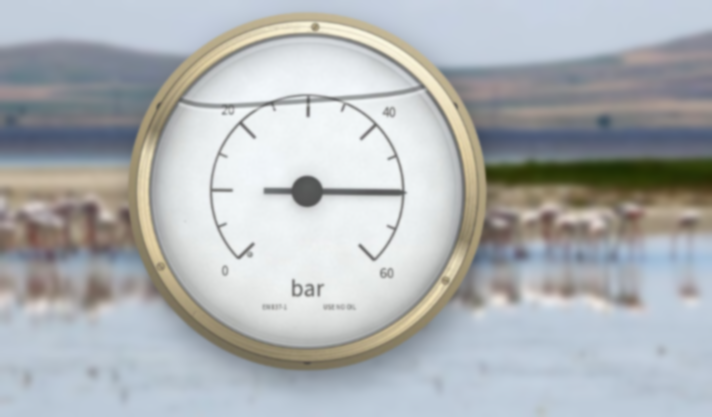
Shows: 50 bar
